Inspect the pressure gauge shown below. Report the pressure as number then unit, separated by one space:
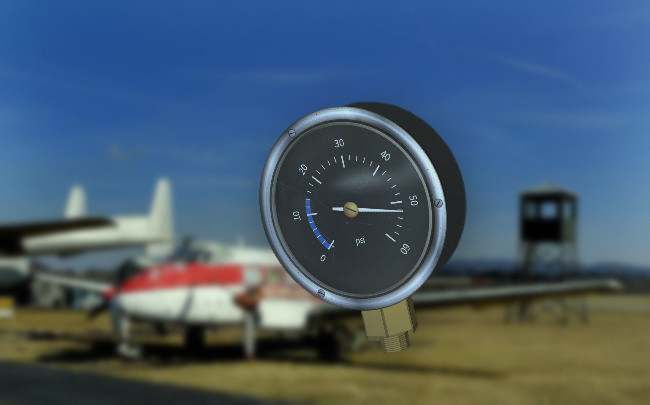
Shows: 52 psi
